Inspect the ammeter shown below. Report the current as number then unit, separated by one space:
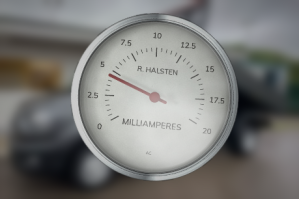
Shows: 4.5 mA
